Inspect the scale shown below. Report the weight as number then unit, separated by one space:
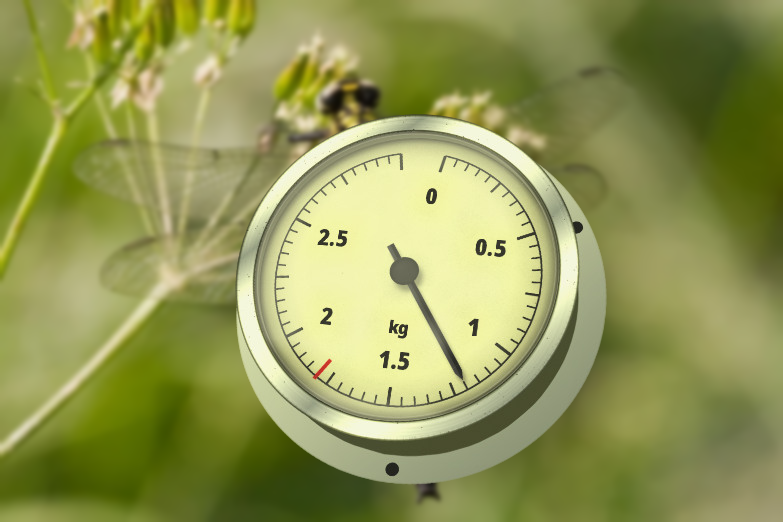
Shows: 1.2 kg
